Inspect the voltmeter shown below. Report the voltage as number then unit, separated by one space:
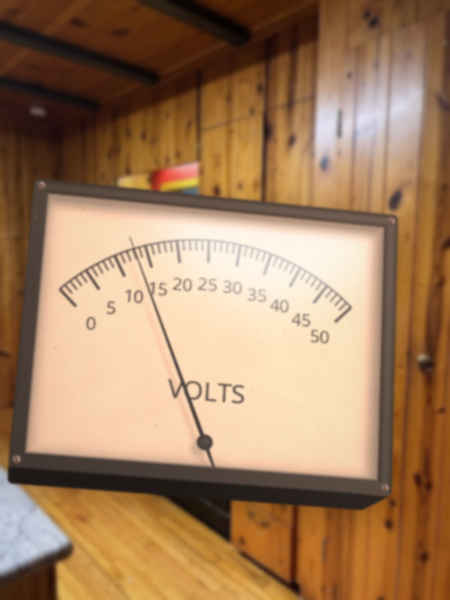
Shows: 13 V
